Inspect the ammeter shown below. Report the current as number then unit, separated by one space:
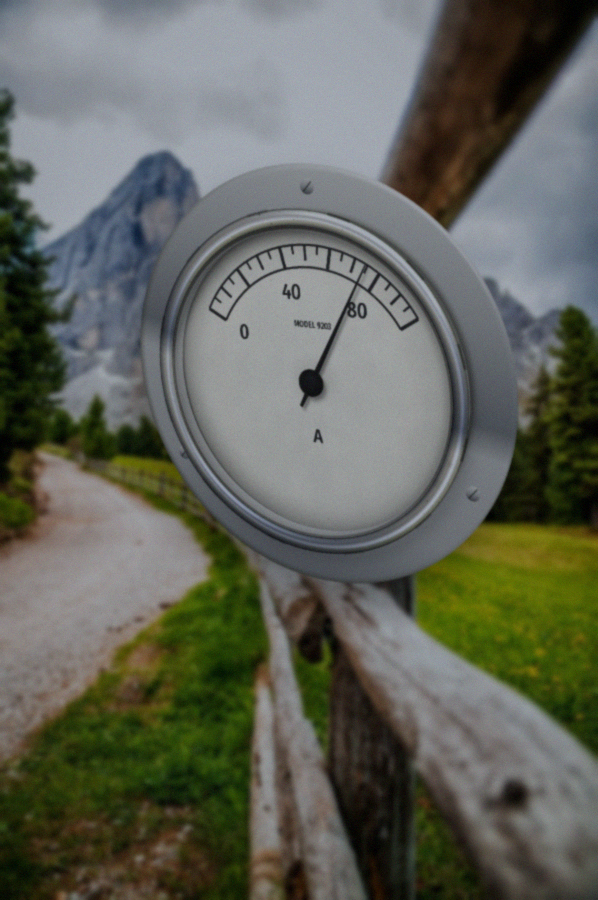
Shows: 75 A
